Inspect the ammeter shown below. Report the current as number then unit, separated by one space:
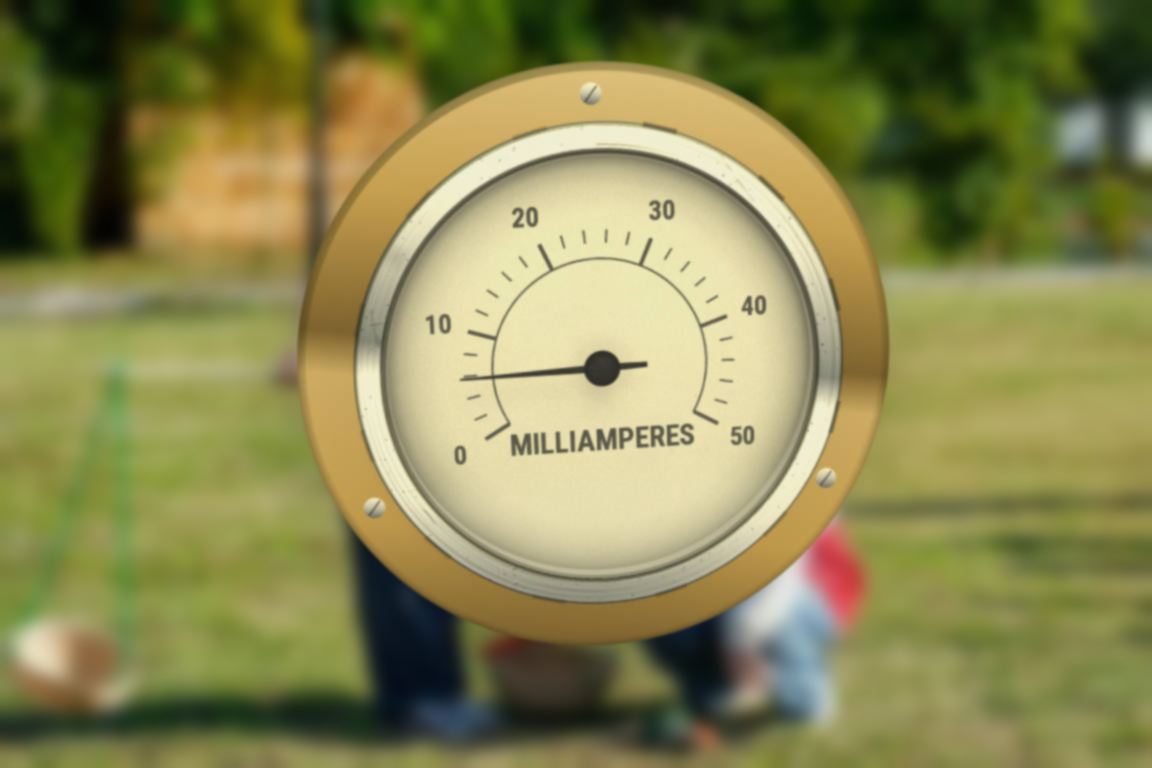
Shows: 6 mA
